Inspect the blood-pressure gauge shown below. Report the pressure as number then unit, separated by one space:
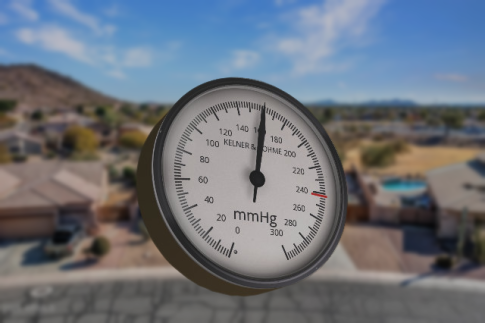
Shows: 160 mmHg
